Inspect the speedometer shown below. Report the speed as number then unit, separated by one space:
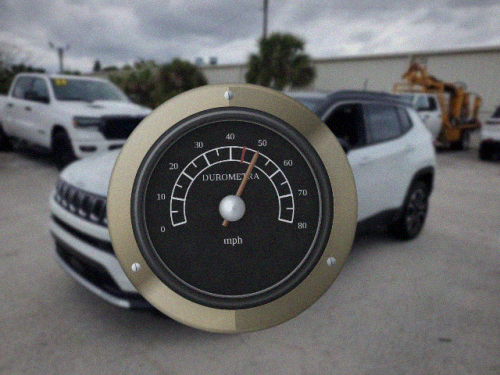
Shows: 50 mph
